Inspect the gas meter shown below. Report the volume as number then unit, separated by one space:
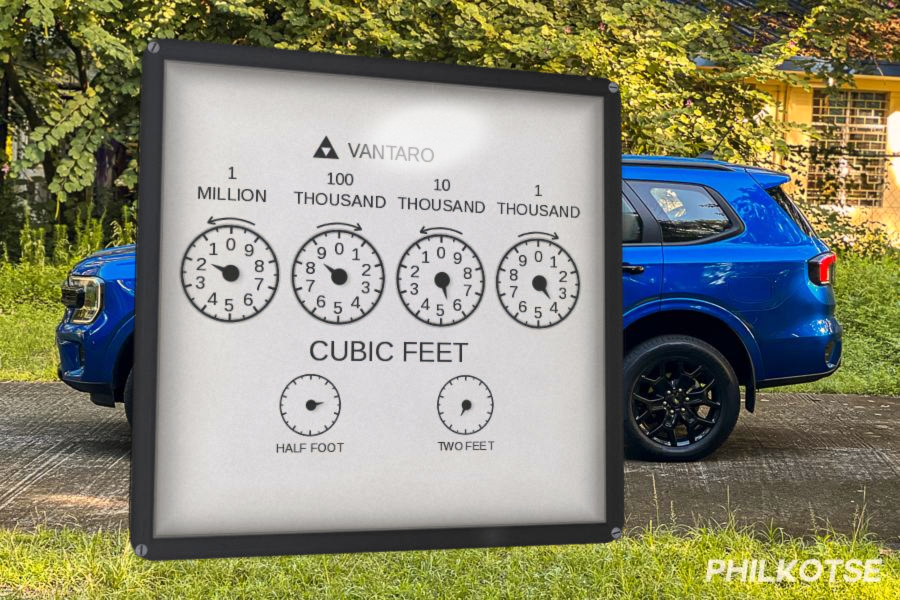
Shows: 185400 ft³
